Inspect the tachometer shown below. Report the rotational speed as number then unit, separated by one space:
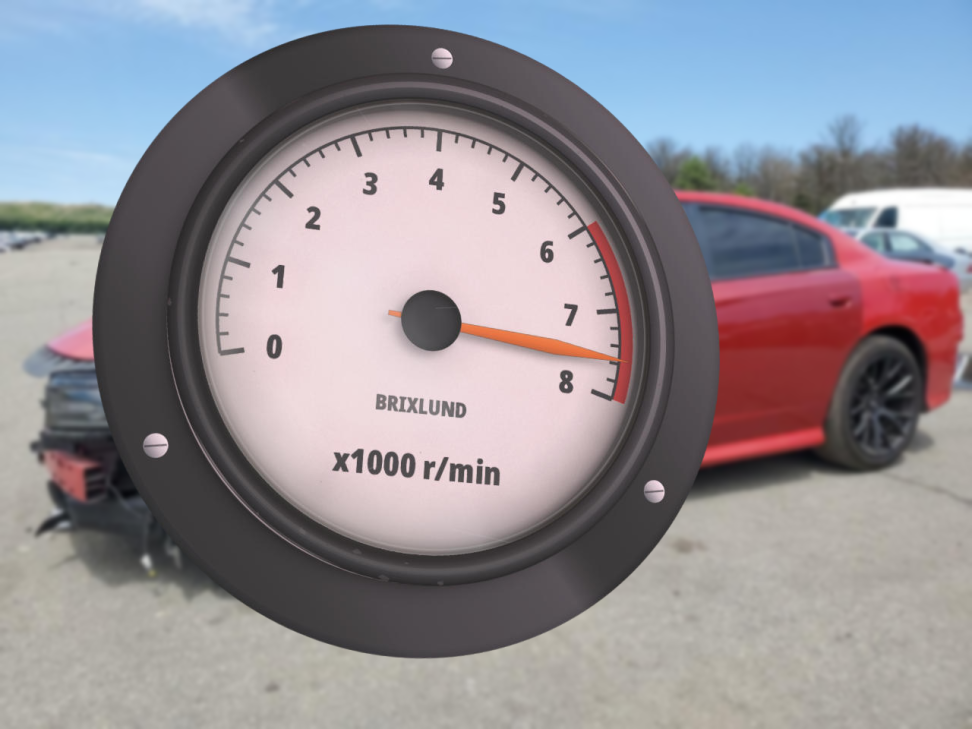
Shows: 7600 rpm
